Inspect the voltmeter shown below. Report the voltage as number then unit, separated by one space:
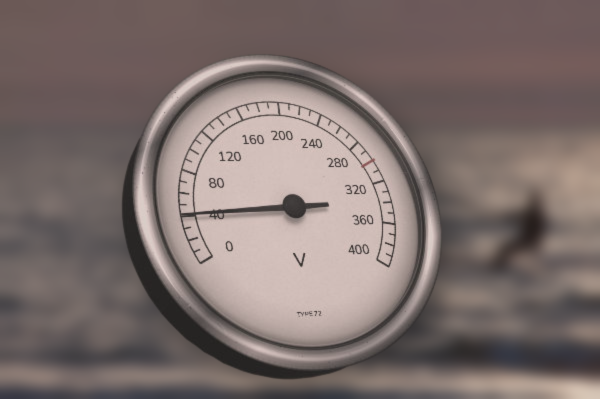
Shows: 40 V
